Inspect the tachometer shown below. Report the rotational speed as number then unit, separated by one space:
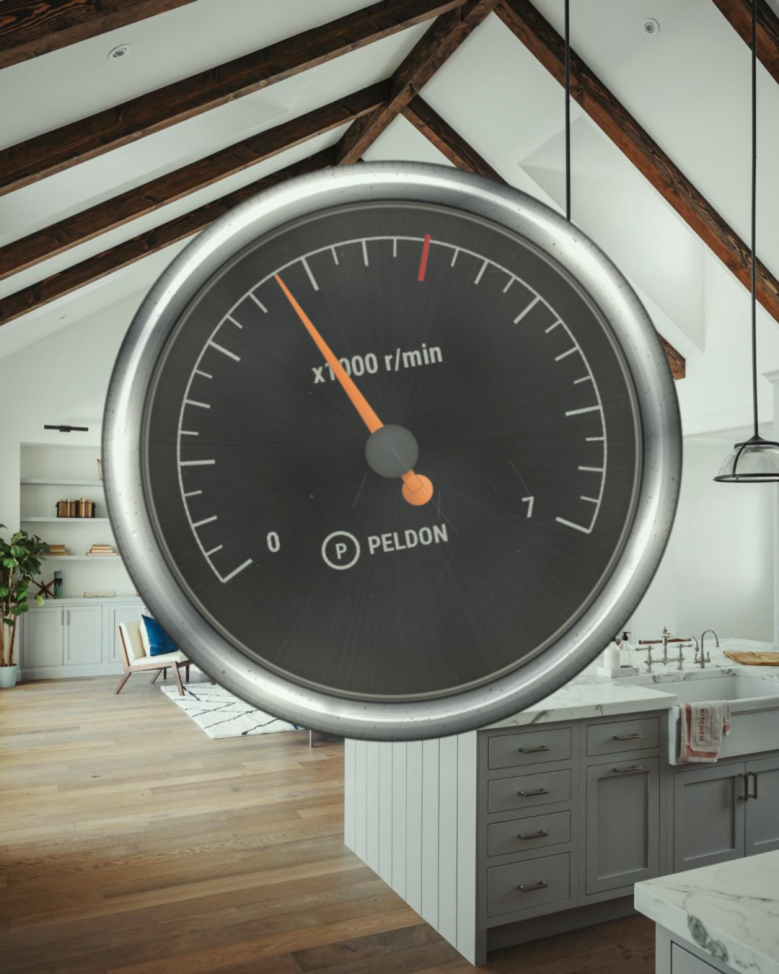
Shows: 2750 rpm
